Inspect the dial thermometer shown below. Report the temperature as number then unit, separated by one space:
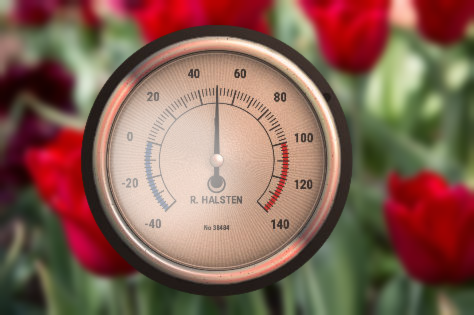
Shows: 50 °F
